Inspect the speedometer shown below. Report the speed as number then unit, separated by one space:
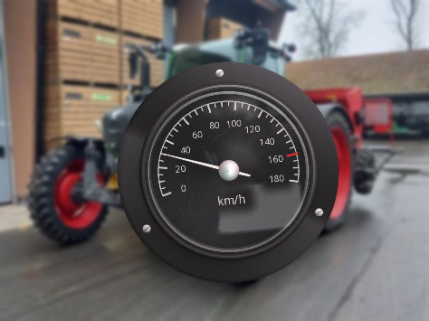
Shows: 30 km/h
